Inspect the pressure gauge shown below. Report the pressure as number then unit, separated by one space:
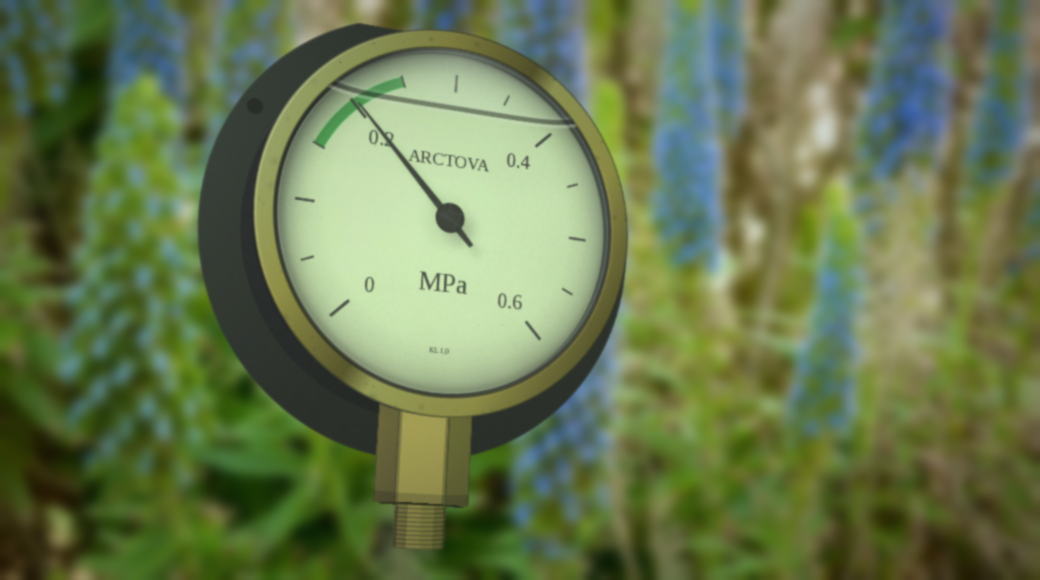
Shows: 0.2 MPa
